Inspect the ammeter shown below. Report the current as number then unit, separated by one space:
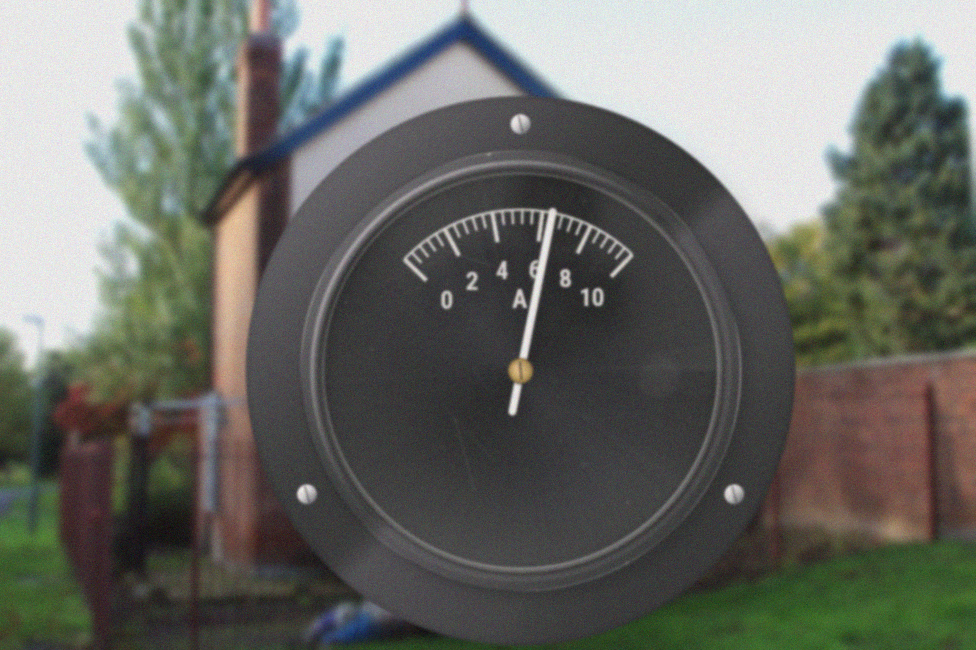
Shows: 6.4 A
